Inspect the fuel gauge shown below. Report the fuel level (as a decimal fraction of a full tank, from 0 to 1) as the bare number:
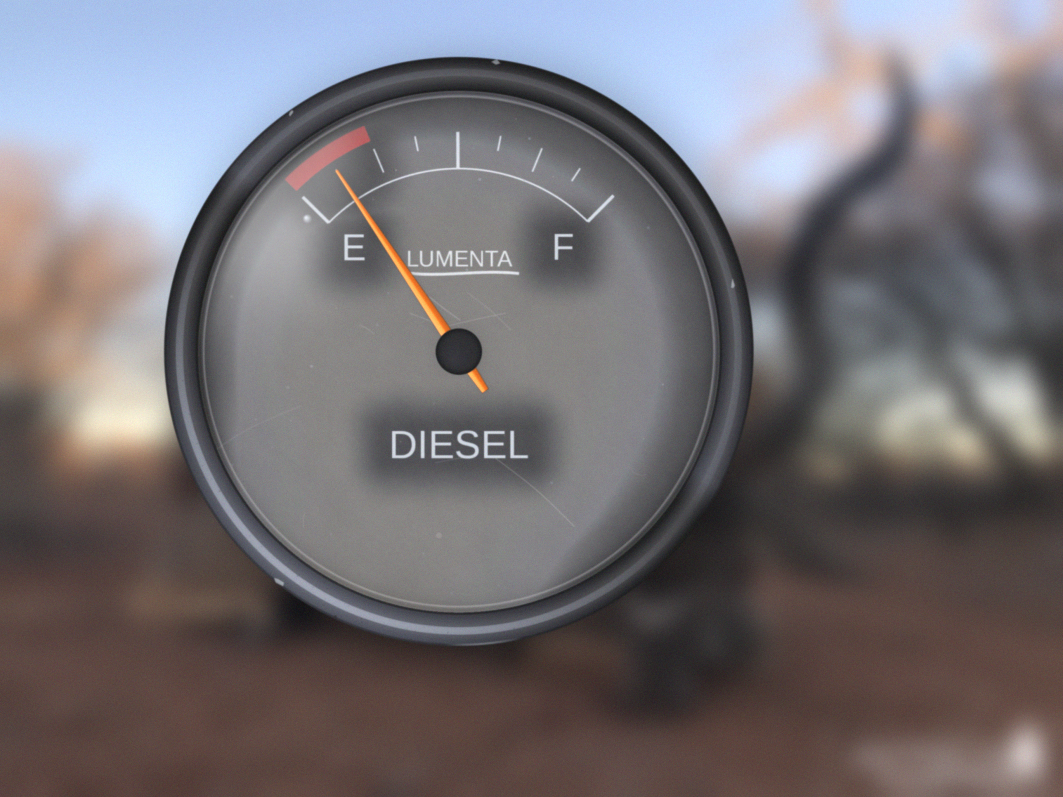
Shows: 0.125
